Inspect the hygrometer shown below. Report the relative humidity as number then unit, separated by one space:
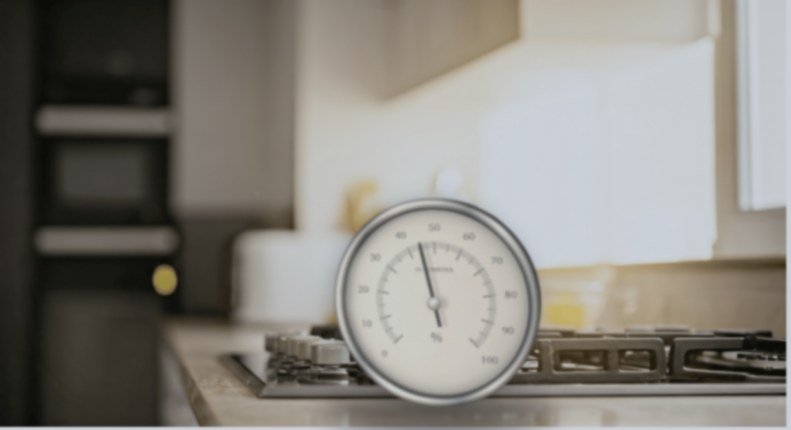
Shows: 45 %
